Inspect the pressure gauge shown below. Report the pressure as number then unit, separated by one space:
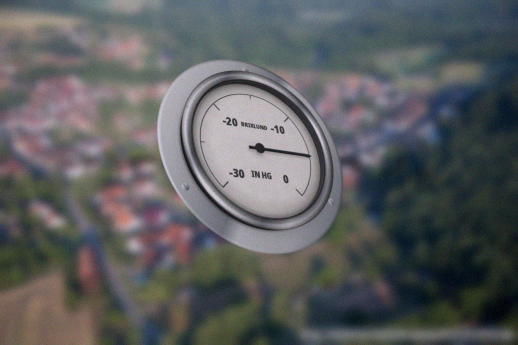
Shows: -5 inHg
